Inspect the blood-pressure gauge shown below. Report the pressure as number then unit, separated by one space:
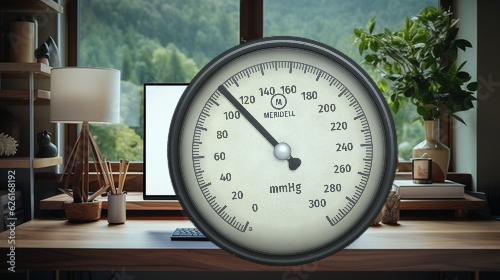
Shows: 110 mmHg
